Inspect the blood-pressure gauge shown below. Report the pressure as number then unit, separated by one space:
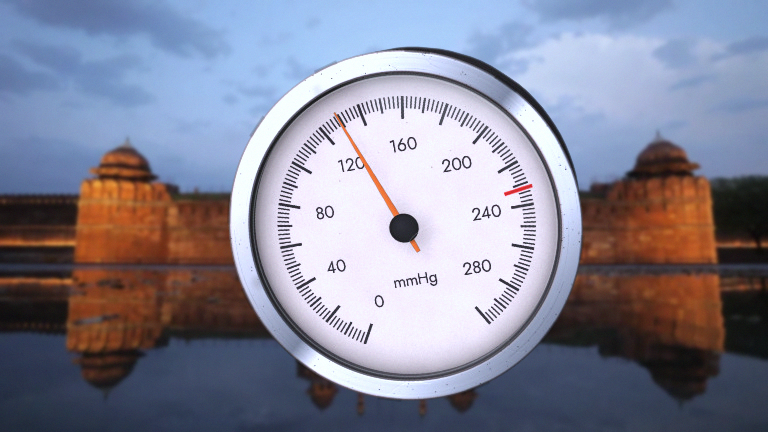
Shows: 130 mmHg
